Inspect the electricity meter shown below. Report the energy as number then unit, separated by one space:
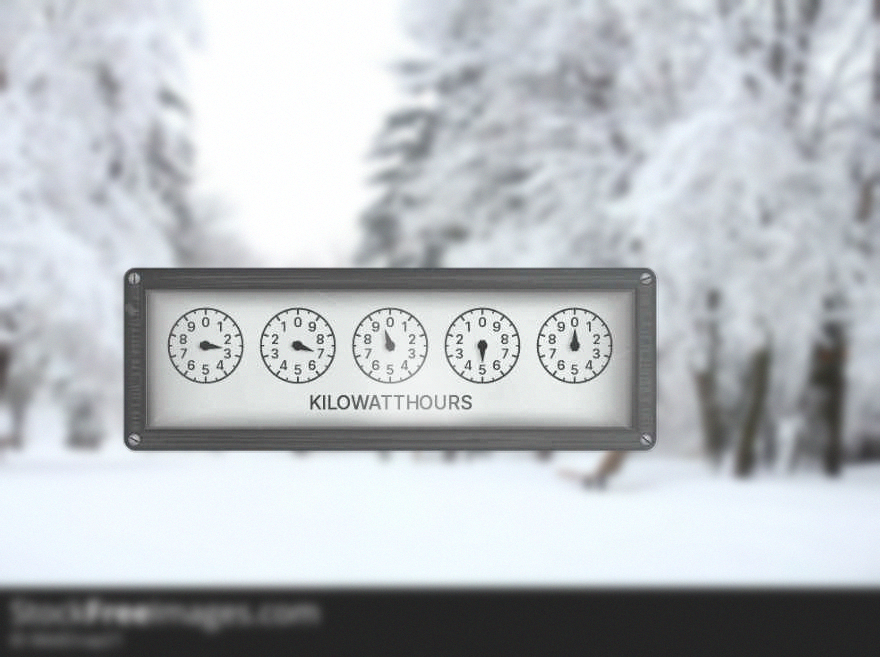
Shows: 26950 kWh
